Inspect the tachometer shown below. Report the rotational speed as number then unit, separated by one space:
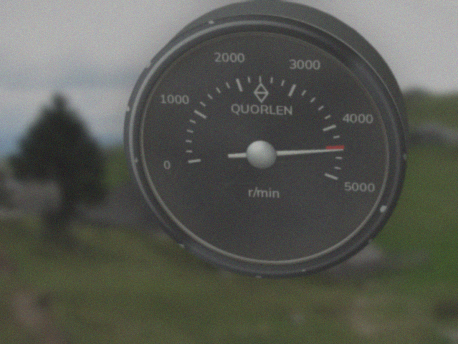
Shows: 4400 rpm
